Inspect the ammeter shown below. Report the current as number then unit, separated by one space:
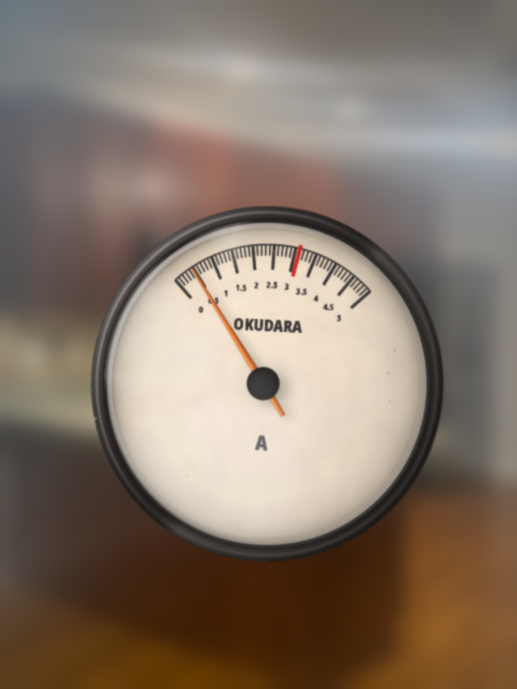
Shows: 0.5 A
